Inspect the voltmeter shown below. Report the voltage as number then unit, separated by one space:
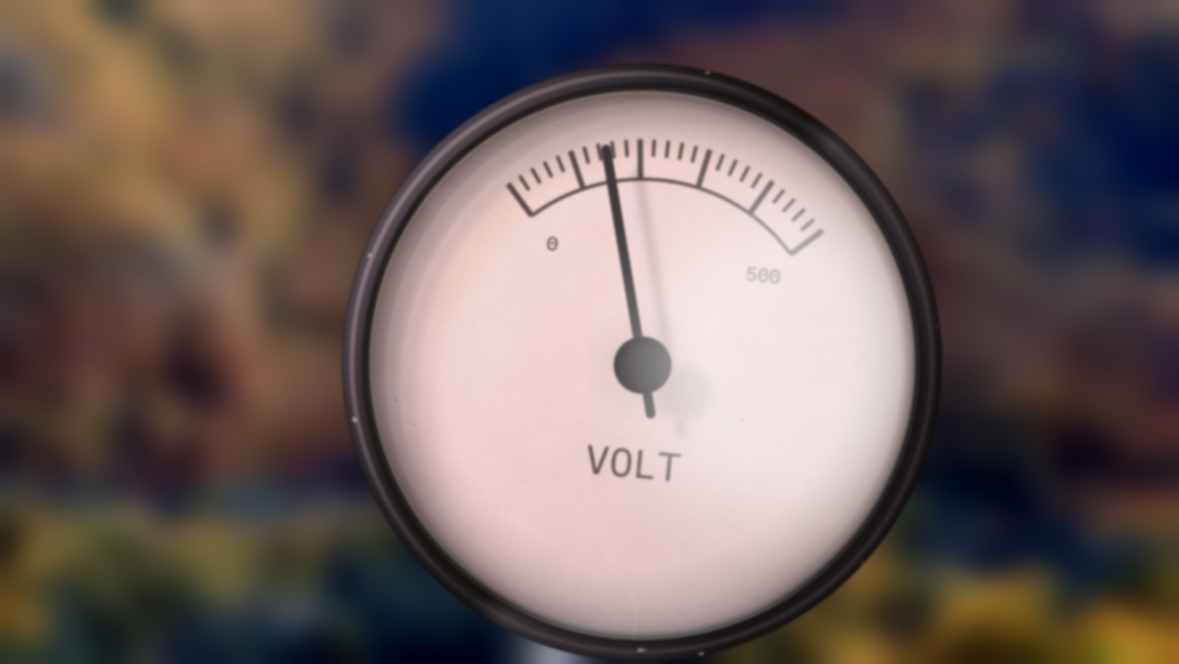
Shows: 150 V
